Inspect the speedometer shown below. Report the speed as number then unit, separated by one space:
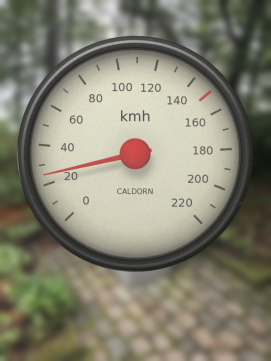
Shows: 25 km/h
